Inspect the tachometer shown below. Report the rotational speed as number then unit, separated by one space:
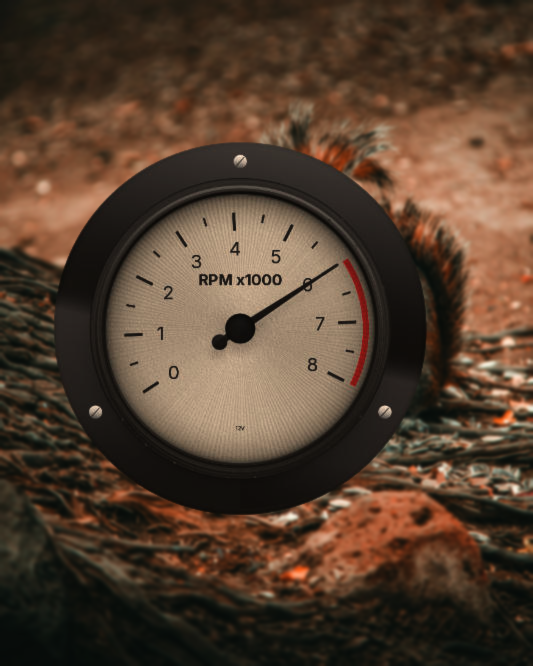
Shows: 6000 rpm
